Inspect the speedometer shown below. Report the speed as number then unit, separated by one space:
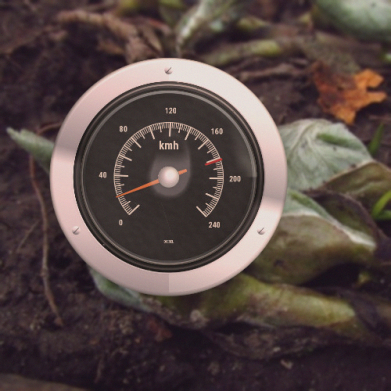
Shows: 20 km/h
